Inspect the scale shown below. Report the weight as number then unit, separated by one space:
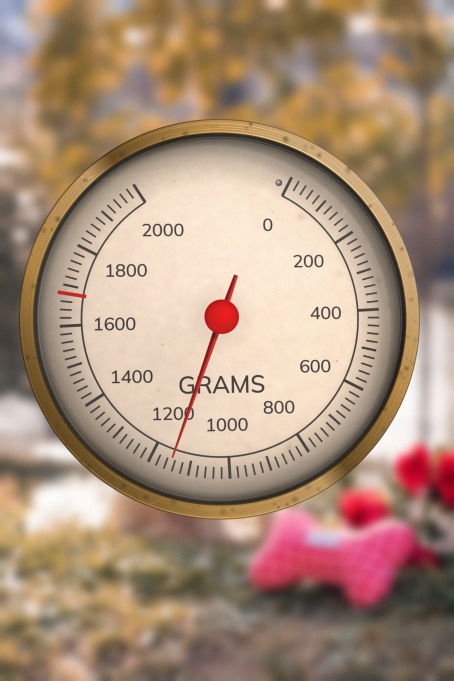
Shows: 1150 g
